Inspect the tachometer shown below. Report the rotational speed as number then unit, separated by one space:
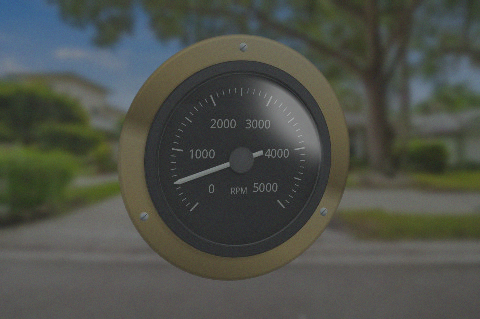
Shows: 500 rpm
